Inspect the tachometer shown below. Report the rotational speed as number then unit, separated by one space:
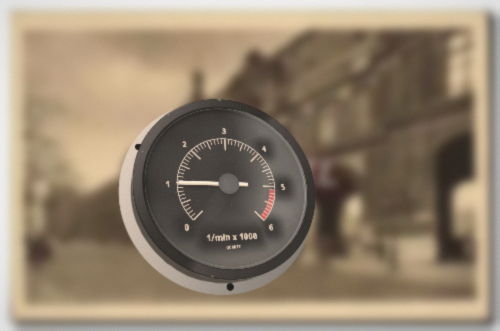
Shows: 1000 rpm
